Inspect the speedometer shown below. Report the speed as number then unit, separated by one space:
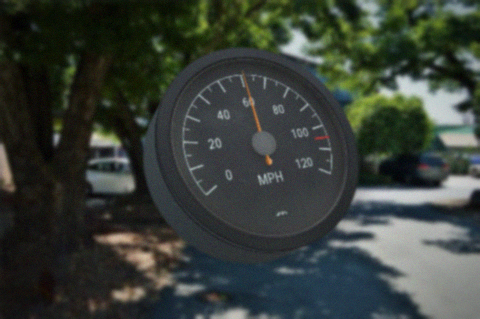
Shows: 60 mph
